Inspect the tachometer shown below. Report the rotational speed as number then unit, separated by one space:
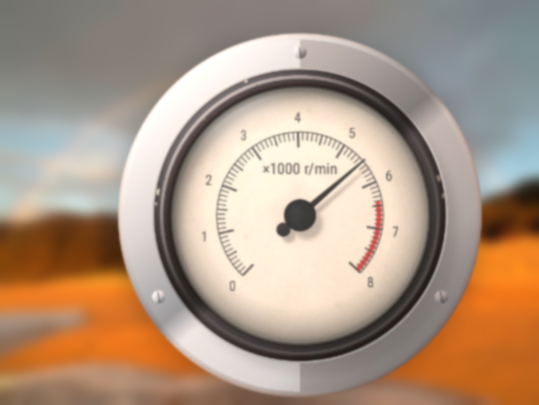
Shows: 5500 rpm
